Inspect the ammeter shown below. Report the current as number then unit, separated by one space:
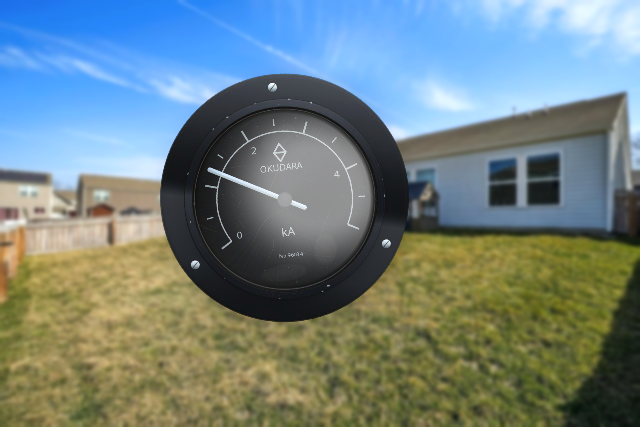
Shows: 1.25 kA
